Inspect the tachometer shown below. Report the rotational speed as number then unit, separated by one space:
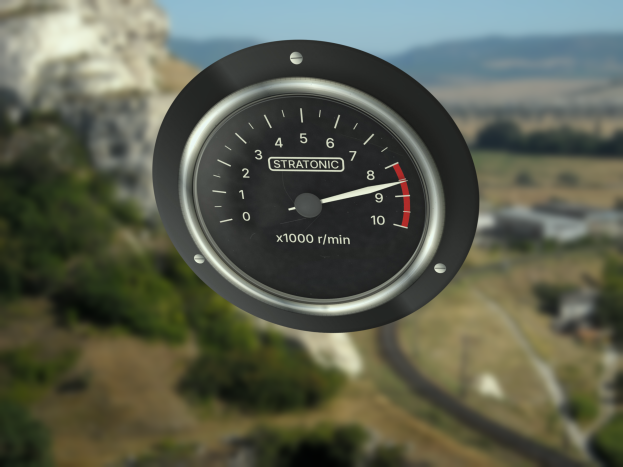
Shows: 8500 rpm
